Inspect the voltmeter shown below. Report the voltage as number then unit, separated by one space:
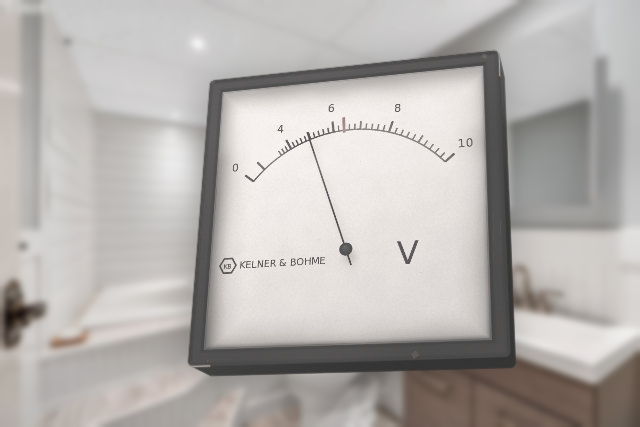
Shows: 5 V
